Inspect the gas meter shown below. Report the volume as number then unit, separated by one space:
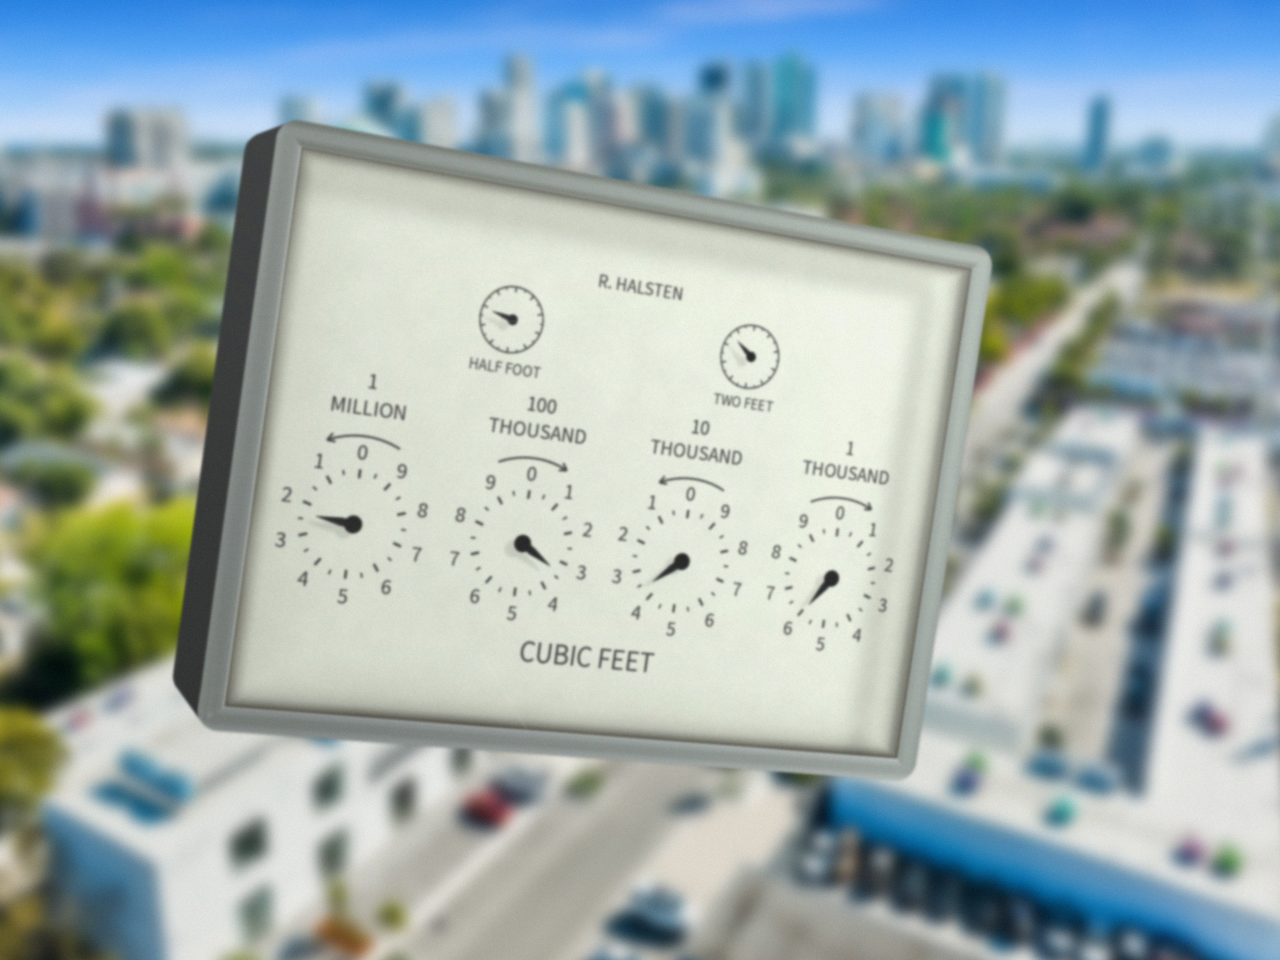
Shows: 233600 ft³
